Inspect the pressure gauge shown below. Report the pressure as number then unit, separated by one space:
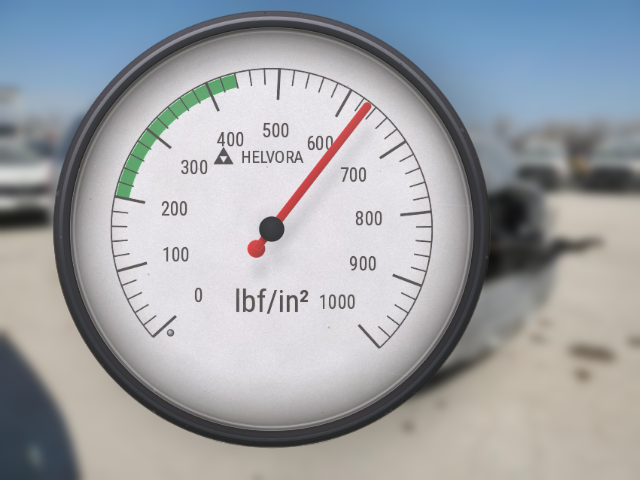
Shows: 630 psi
